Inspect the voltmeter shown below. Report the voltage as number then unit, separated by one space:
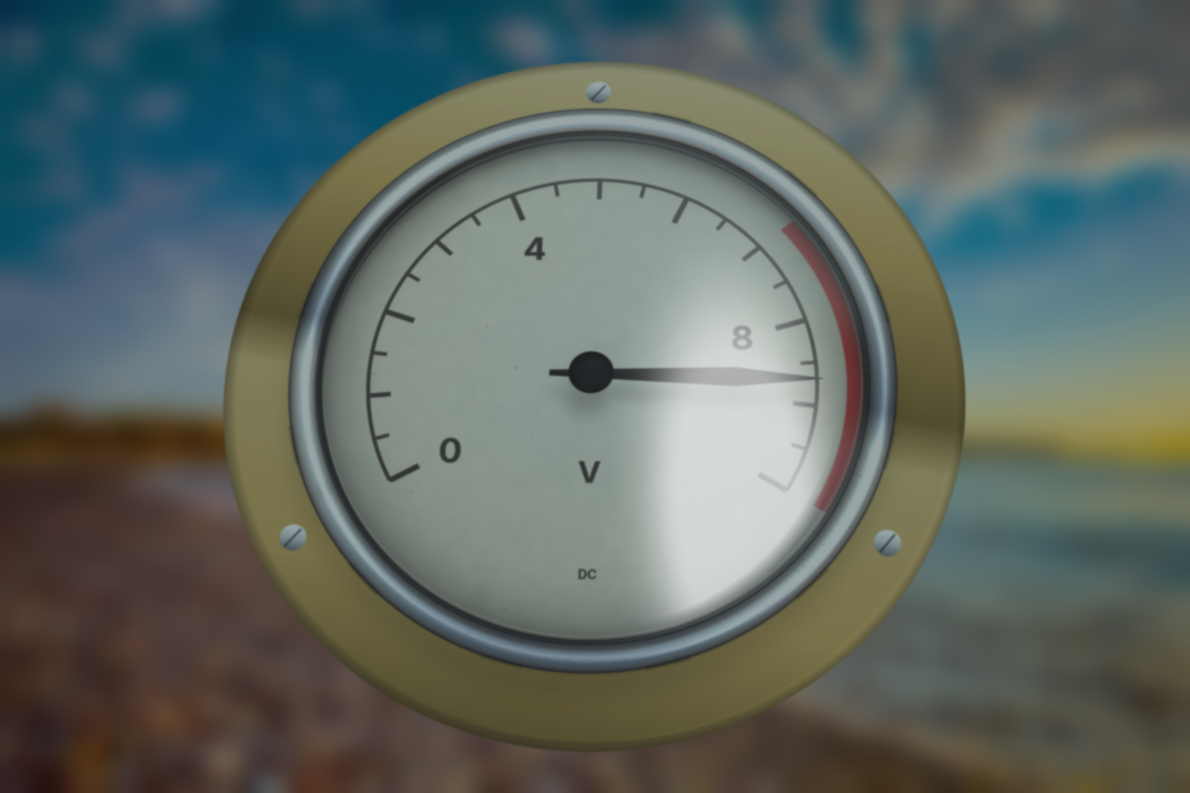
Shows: 8.75 V
